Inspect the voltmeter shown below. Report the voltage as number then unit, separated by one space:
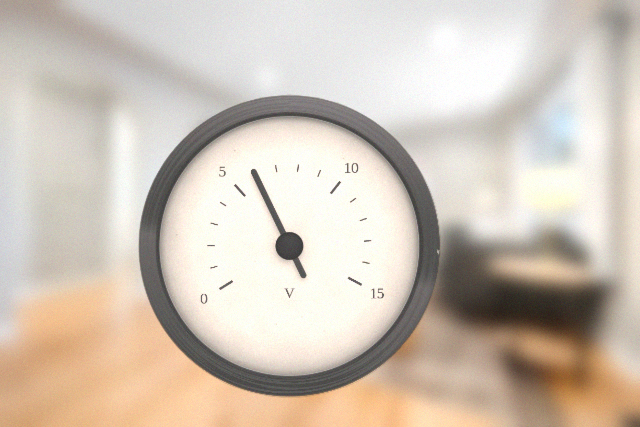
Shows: 6 V
